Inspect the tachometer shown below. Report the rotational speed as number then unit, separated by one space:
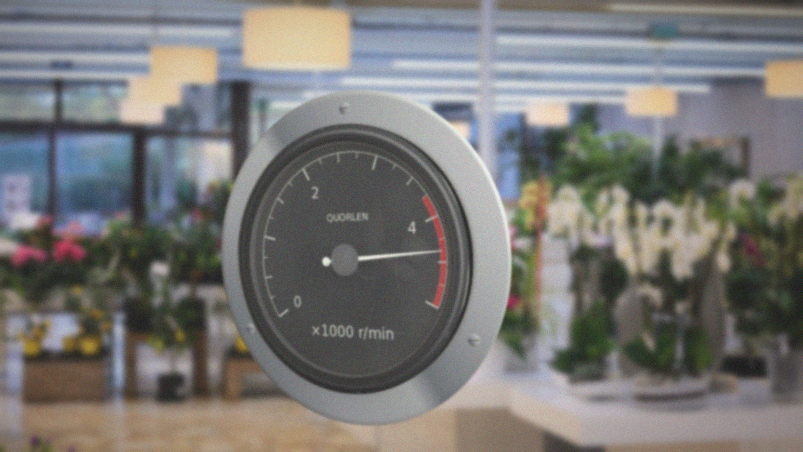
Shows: 4375 rpm
